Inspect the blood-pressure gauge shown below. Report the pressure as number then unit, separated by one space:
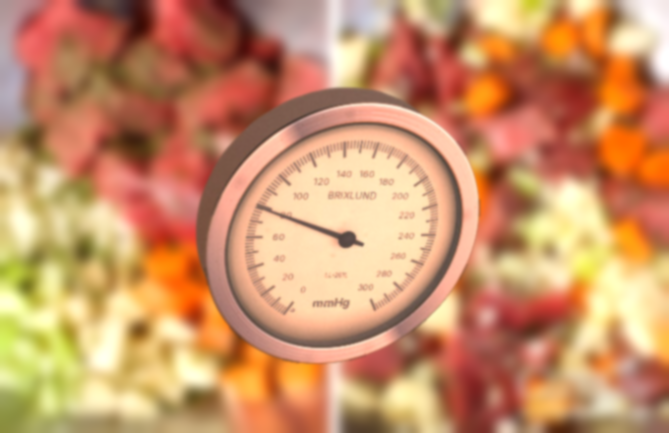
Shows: 80 mmHg
